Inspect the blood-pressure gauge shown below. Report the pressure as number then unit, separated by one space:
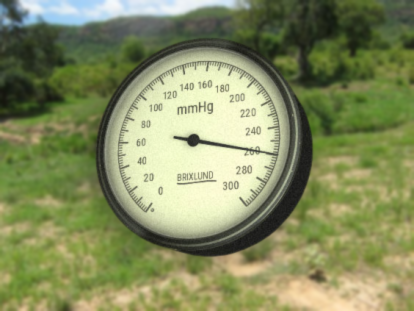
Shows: 260 mmHg
